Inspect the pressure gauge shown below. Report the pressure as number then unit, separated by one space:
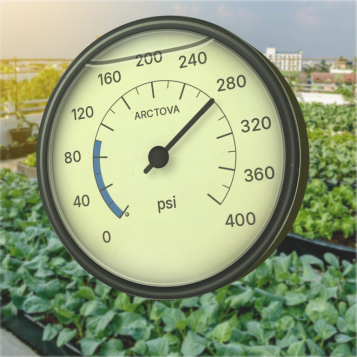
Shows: 280 psi
